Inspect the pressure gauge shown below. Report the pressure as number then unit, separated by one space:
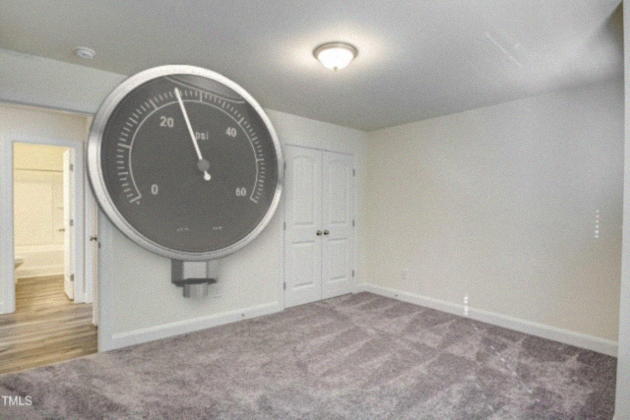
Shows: 25 psi
